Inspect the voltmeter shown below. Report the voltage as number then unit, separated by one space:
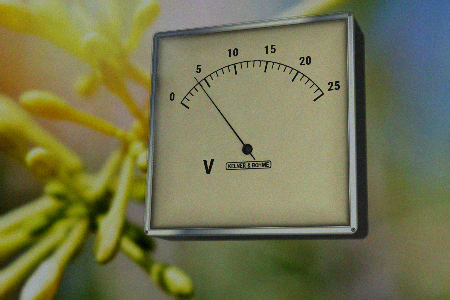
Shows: 4 V
